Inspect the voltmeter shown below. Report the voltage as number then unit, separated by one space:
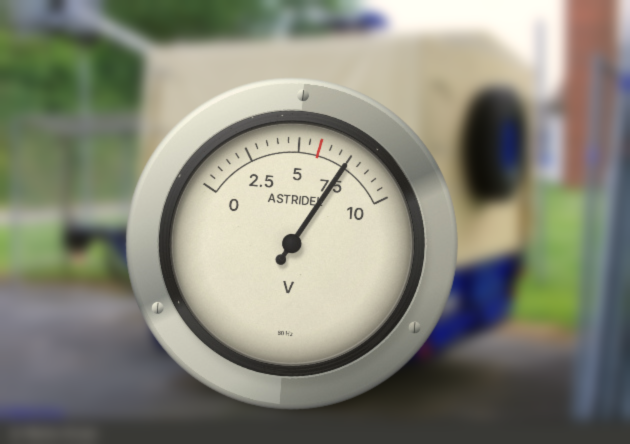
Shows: 7.5 V
